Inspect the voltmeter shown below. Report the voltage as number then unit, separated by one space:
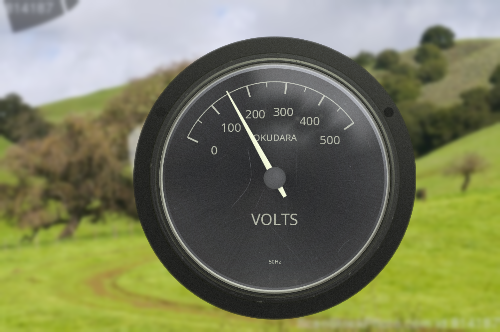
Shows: 150 V
